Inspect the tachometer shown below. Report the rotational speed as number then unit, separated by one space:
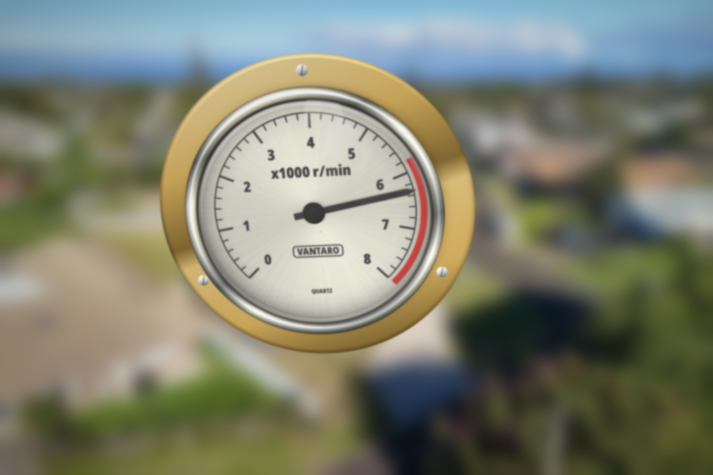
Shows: 6300 rpm
